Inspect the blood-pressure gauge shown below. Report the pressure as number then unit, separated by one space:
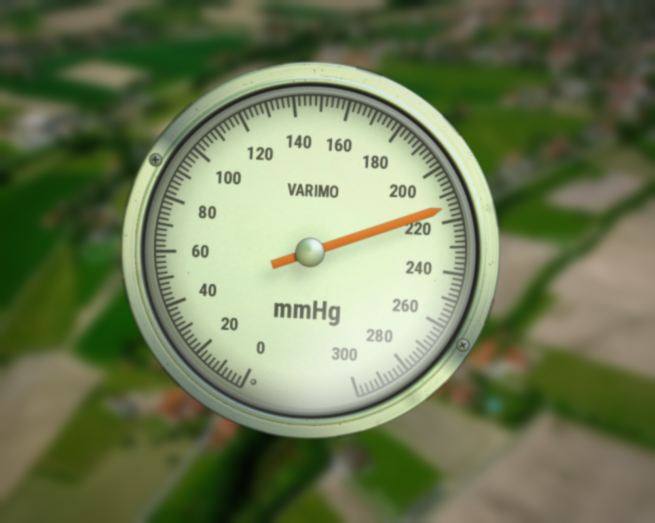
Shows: 214 mmHg
